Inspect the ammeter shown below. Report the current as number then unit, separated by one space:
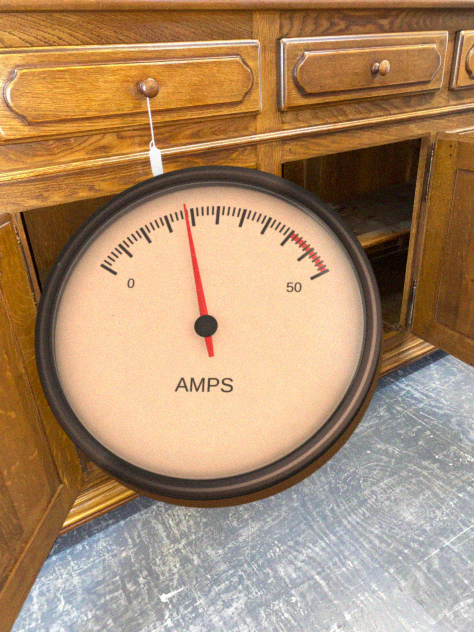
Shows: 19 A
